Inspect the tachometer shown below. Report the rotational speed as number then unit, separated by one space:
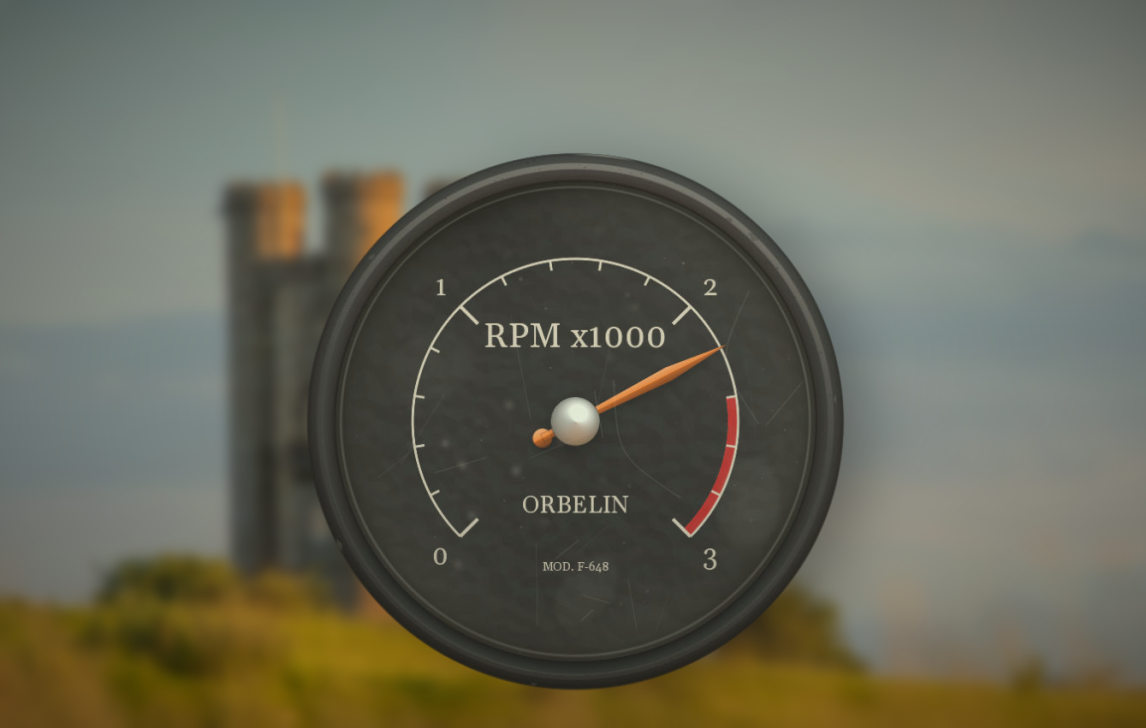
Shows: 2200 rpm
